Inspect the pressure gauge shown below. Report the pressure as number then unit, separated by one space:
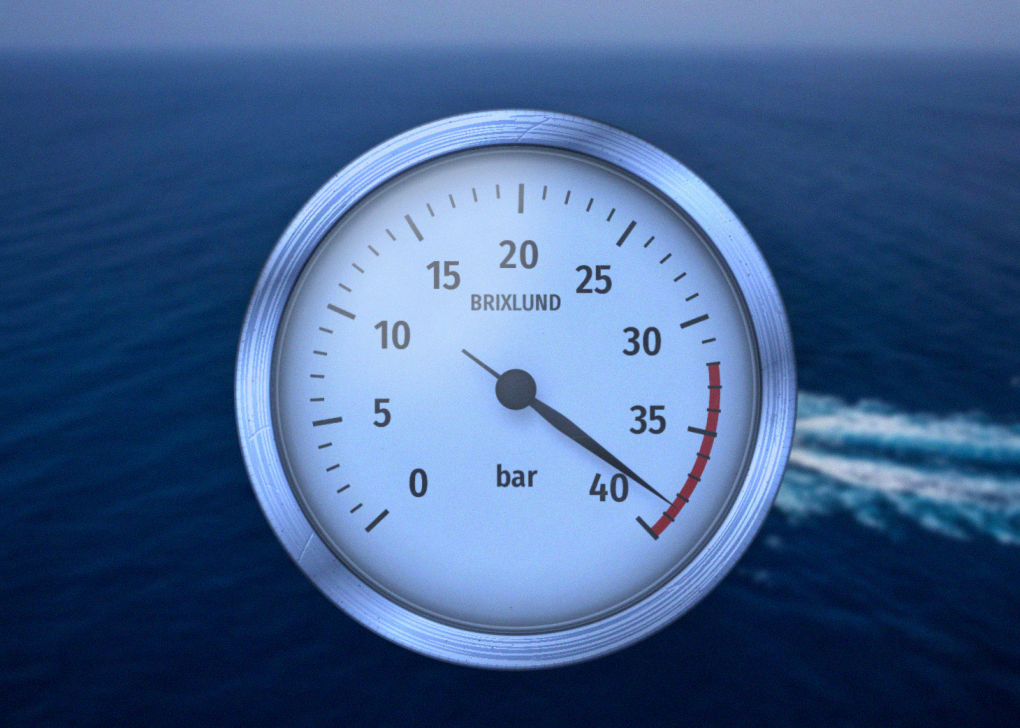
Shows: 38.5 bar
